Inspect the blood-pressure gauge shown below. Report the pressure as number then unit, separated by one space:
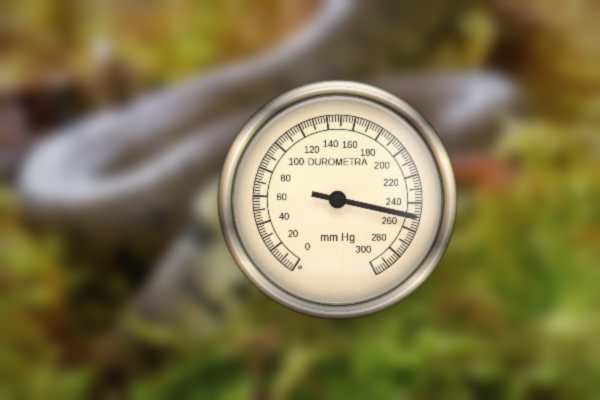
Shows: 250 mmHg
